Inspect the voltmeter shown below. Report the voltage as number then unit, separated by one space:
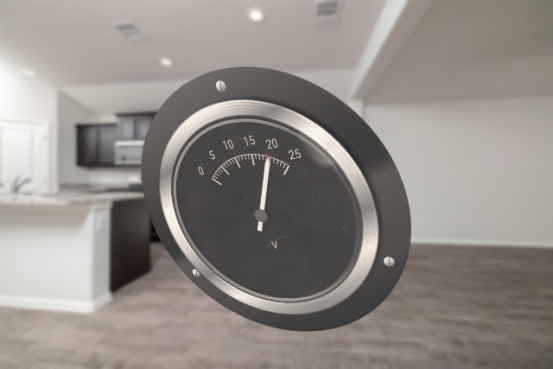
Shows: 20 V
